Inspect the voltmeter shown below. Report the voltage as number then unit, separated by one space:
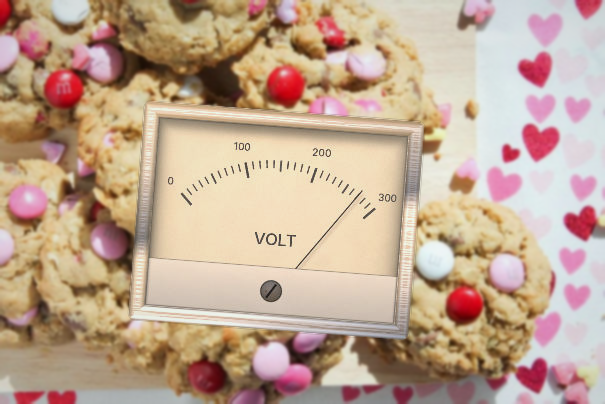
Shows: 270 V
